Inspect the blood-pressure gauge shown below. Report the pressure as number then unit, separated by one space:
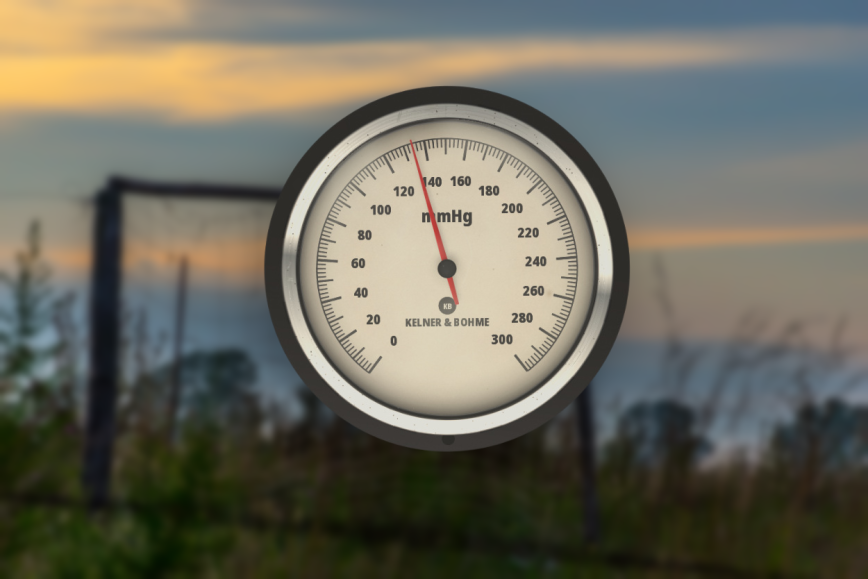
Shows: 134 mmHg
